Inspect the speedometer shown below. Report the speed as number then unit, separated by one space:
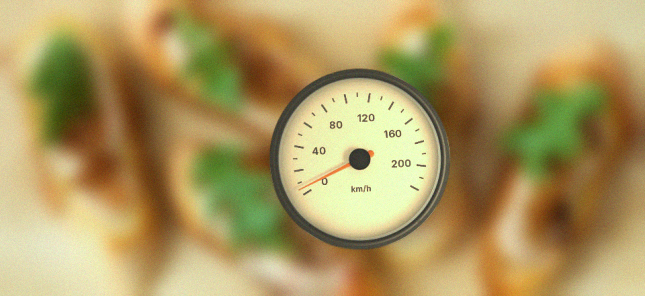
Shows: 5 km/h
